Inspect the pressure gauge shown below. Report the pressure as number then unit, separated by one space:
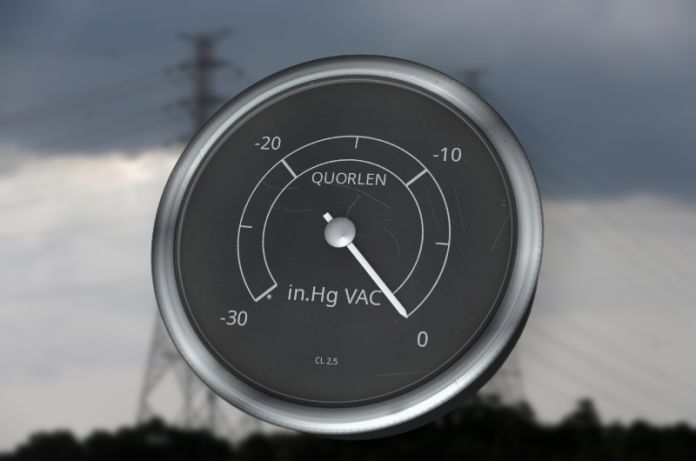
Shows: 0 inHg
